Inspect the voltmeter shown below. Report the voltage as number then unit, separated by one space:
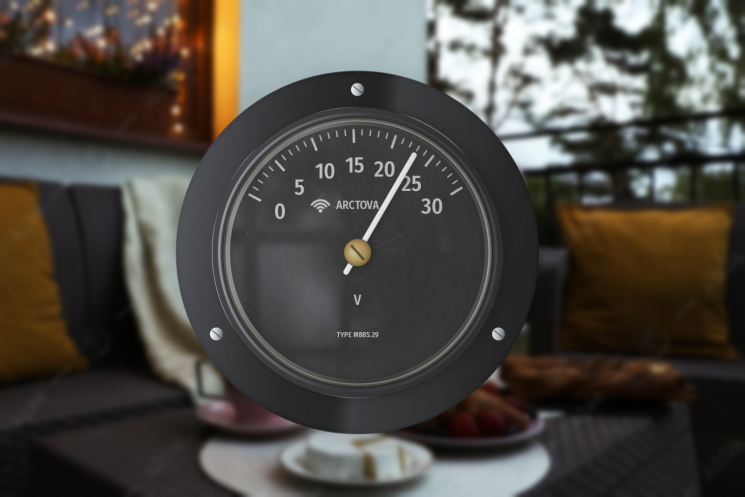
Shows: 23 V
